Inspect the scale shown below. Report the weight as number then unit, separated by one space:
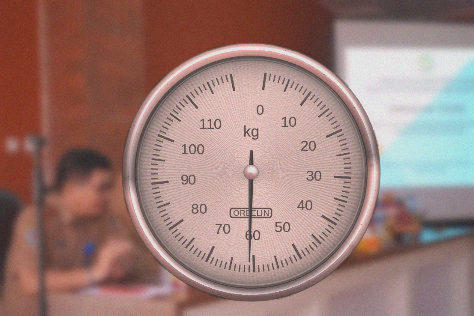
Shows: 61 kg
